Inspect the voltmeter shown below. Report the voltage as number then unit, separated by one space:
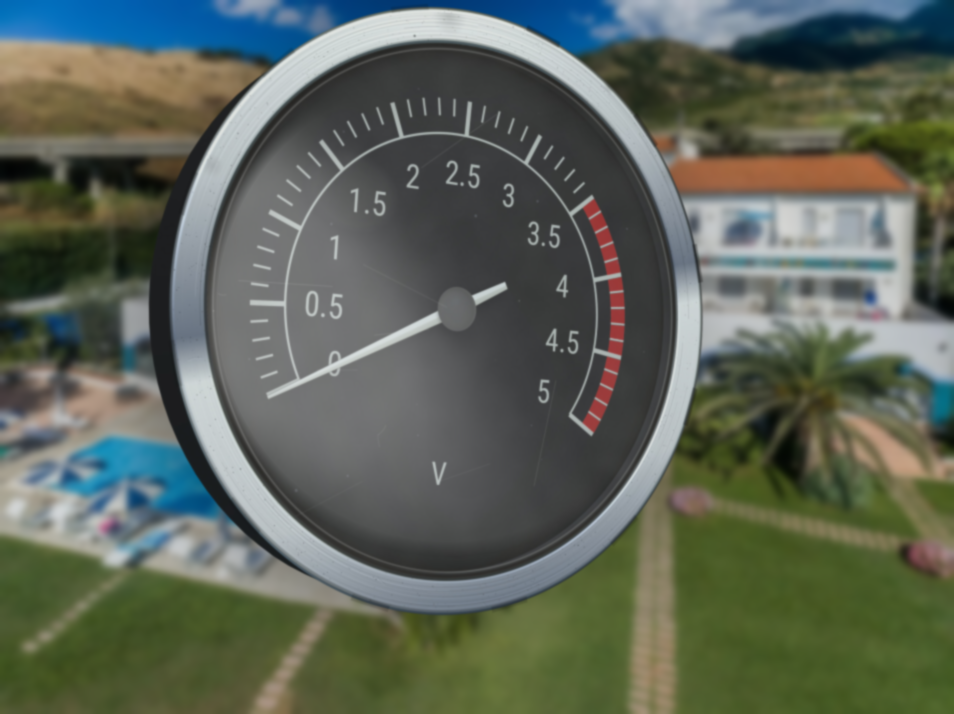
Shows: 0 V
